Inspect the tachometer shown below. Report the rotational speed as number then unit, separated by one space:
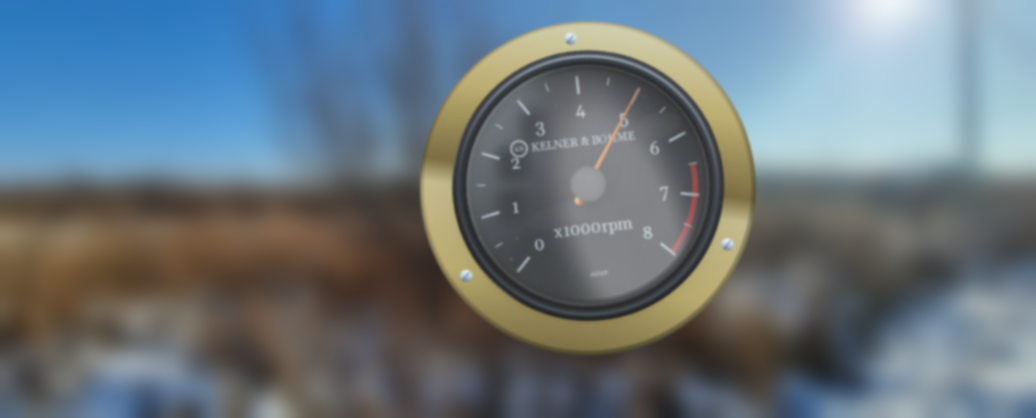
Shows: 5000 rpm
